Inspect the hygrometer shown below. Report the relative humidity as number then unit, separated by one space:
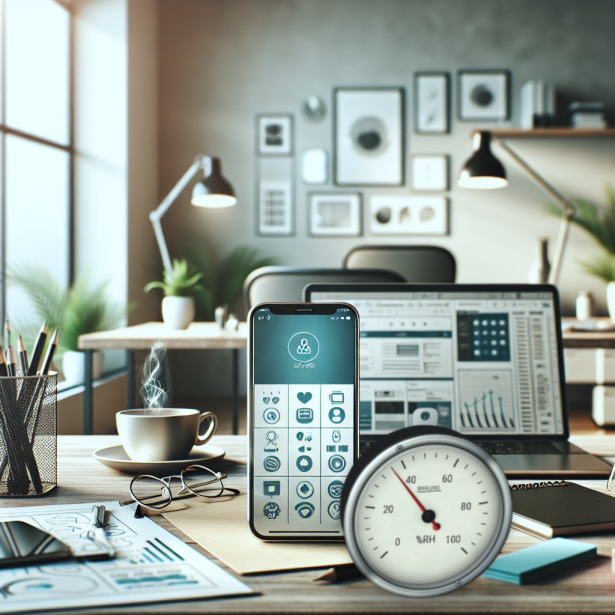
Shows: 36 %
